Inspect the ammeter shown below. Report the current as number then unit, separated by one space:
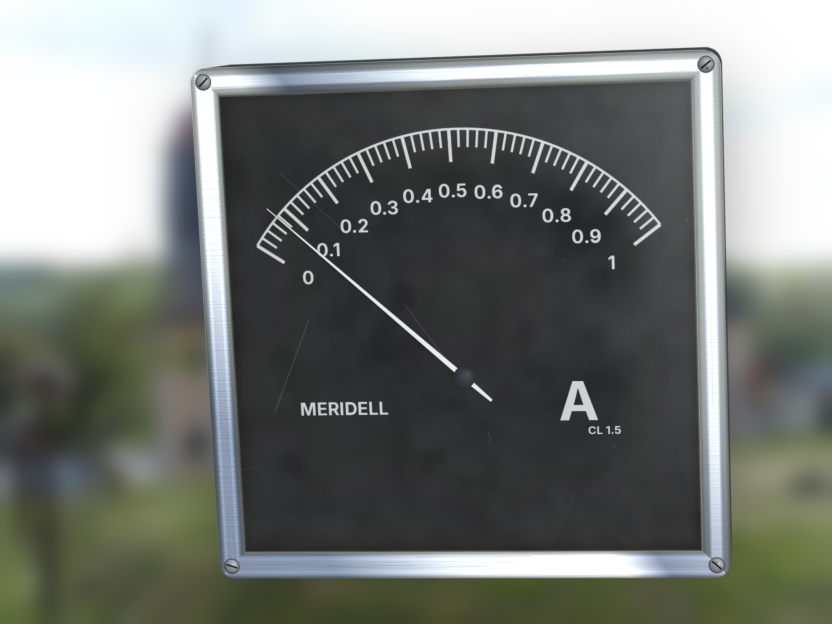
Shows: 0.08 A
